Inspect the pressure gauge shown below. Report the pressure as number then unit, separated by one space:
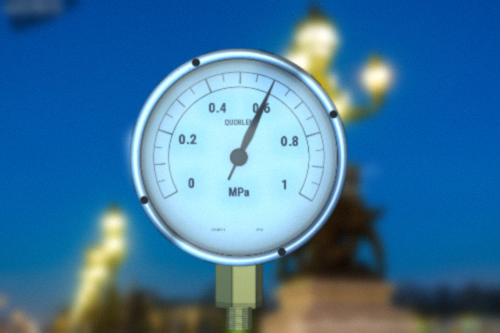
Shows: 0.6 MPa
